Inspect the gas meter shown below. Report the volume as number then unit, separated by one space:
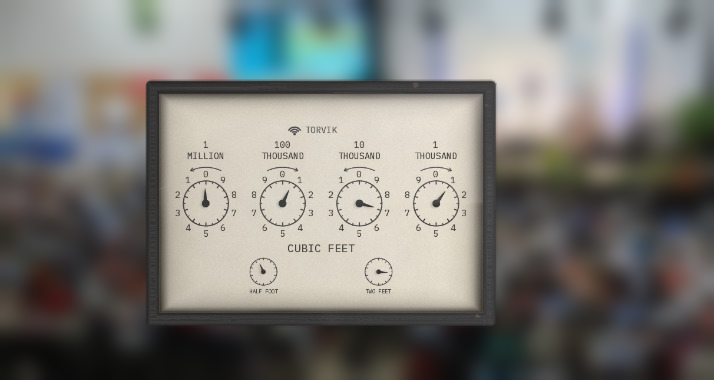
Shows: 7100 ft³
